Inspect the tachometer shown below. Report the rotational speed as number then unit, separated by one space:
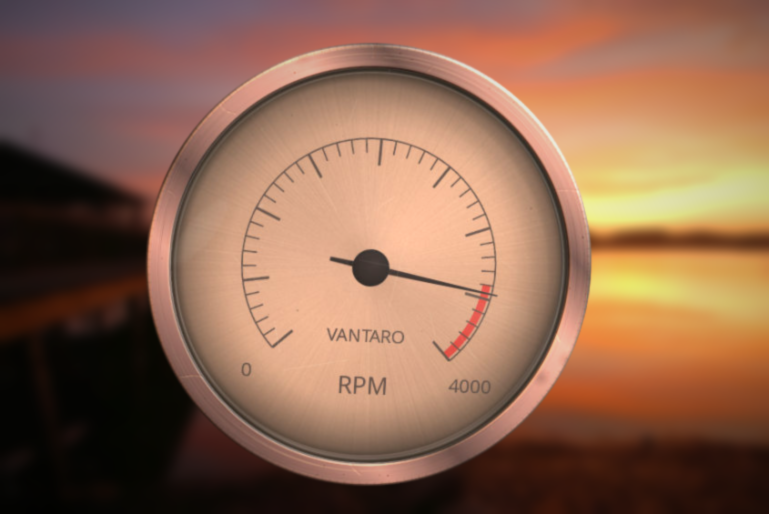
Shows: 3450 rpm
